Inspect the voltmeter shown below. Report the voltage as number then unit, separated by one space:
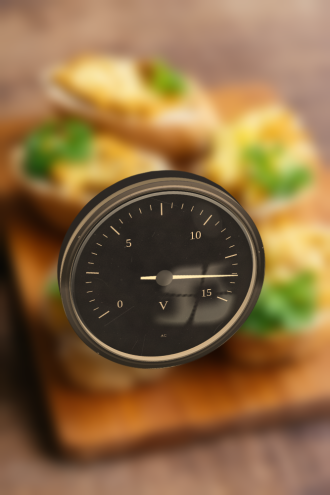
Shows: 13.5 V
